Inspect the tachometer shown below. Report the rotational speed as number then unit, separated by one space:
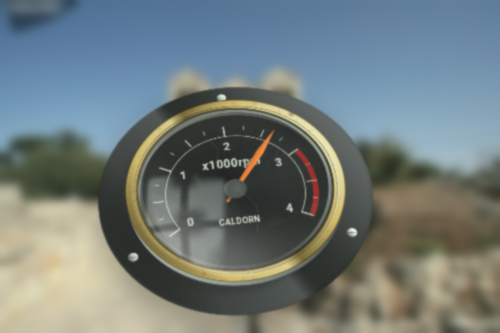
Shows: 2625 rpm
